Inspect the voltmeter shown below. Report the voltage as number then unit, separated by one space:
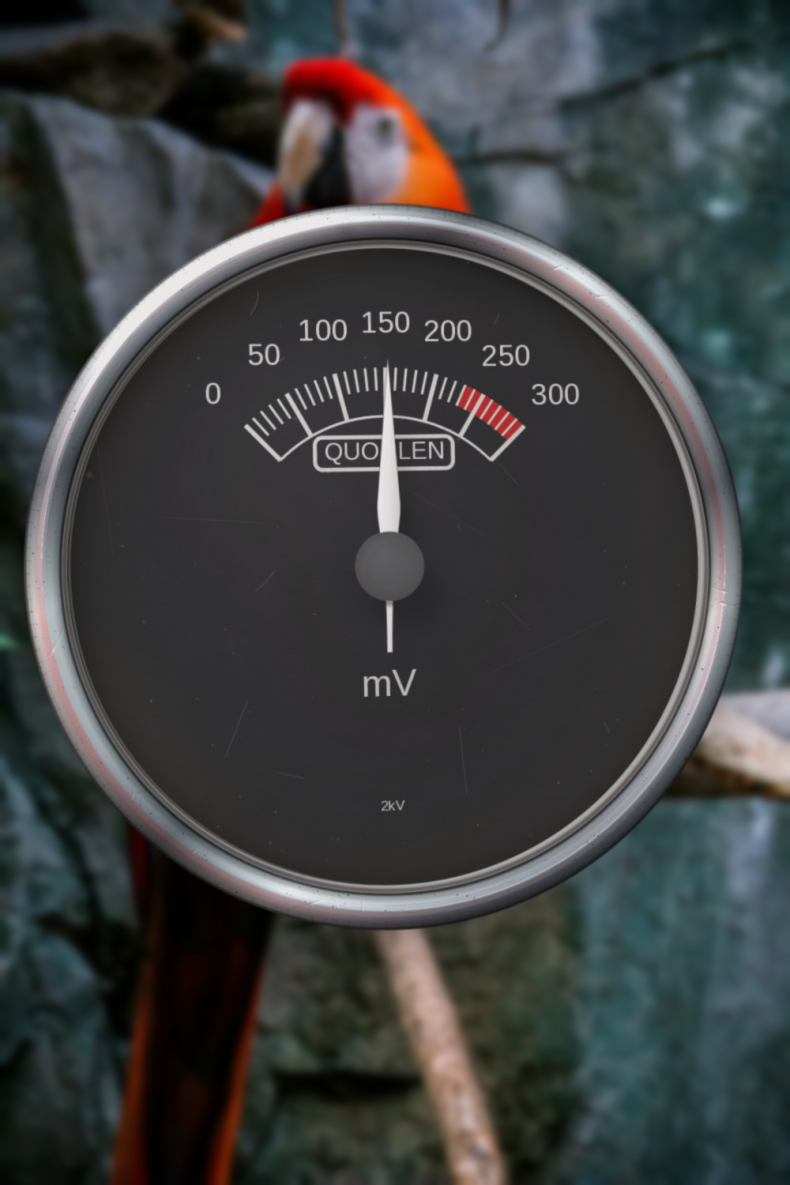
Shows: 150 mV
